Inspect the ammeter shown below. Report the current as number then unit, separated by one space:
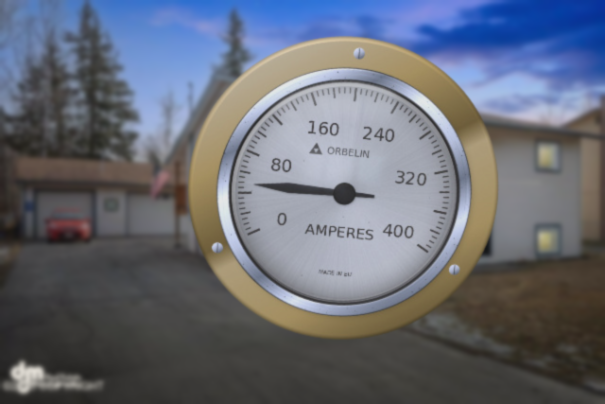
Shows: 50 A
